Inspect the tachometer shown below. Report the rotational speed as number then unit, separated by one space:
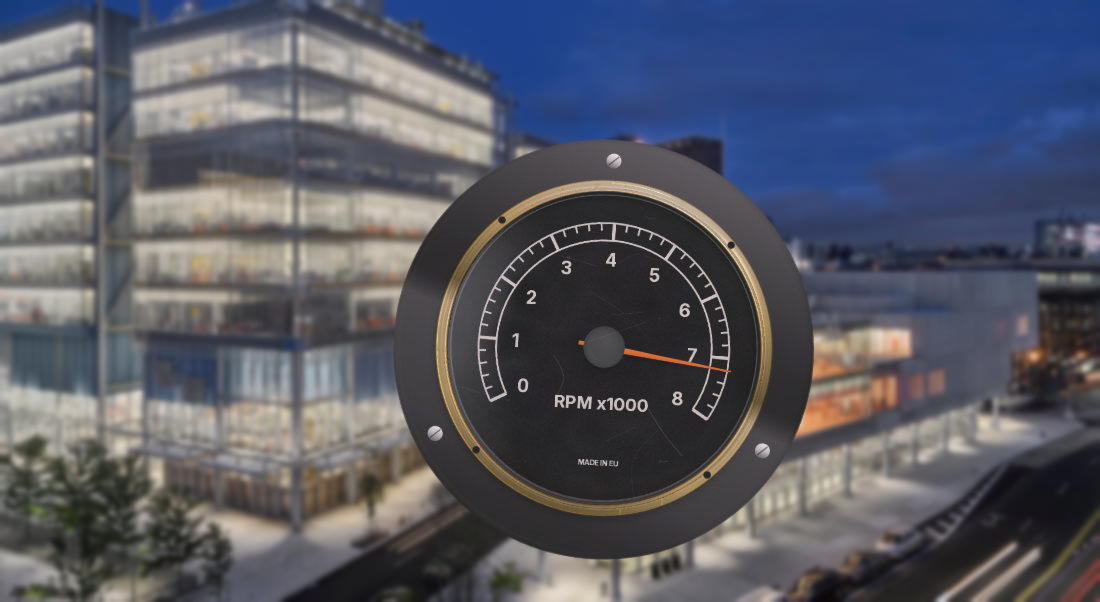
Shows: 7200 rpm
